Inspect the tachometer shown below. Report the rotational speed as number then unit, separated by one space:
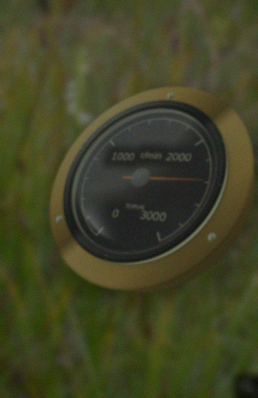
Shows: 2400 rpm
